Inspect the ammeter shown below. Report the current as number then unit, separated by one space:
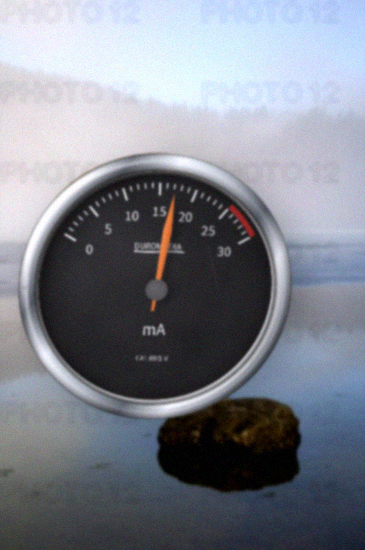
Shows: 17 mA
